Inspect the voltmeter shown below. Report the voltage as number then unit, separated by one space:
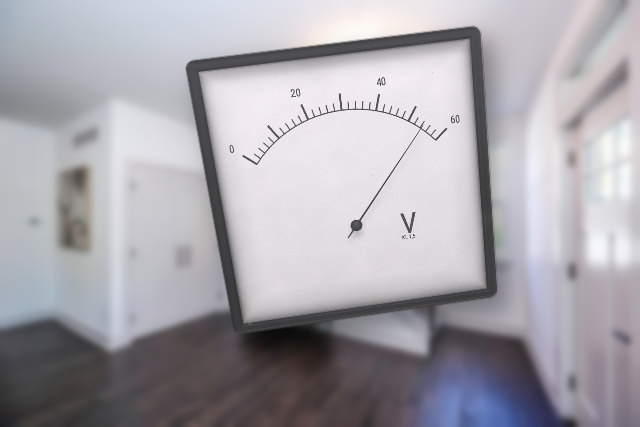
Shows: 54 V
